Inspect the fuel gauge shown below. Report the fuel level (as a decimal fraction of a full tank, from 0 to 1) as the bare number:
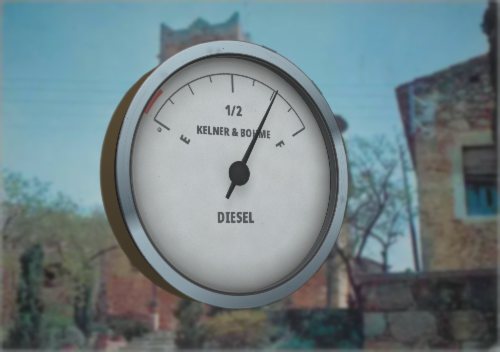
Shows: 0.75
